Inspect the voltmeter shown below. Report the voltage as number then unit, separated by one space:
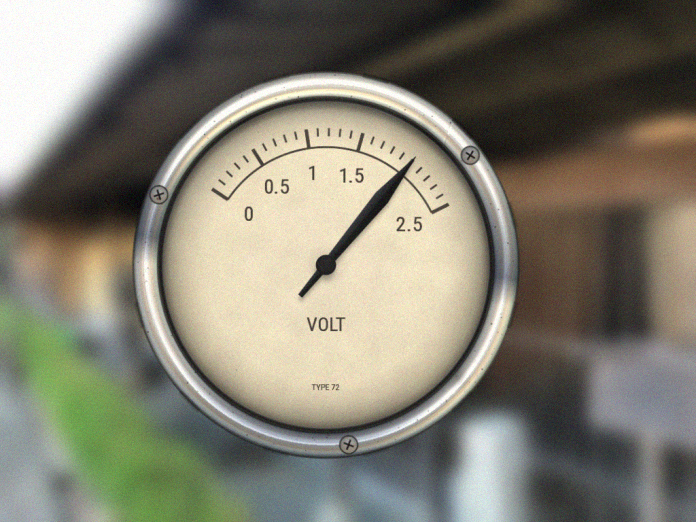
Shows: 2 V
